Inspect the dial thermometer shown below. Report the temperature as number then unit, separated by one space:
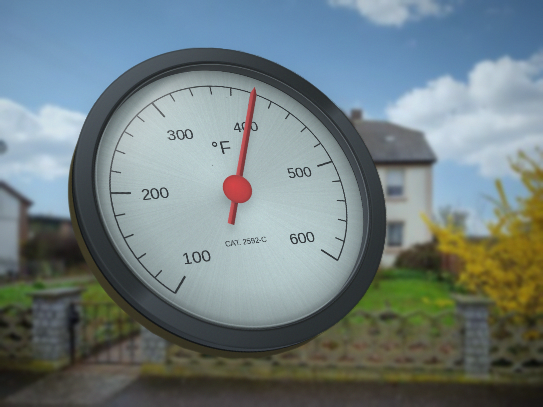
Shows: 400 °F
